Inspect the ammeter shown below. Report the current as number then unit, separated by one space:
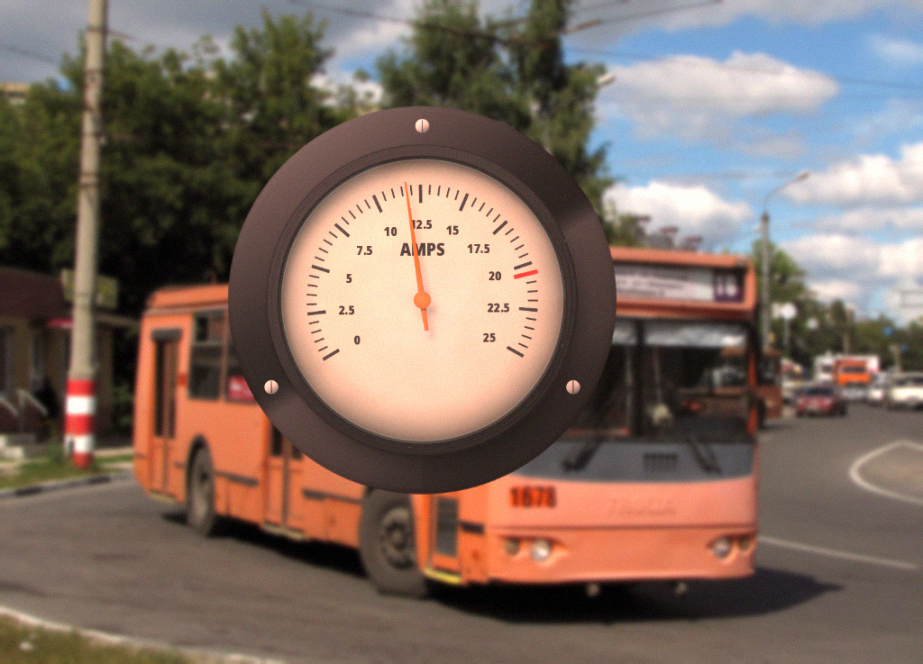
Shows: 11.75 A
